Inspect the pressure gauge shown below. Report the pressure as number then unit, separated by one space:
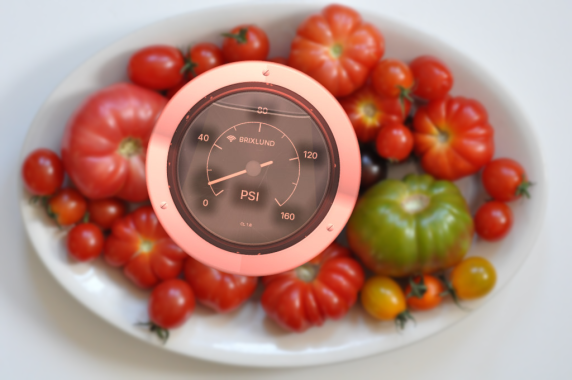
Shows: 10 psi
